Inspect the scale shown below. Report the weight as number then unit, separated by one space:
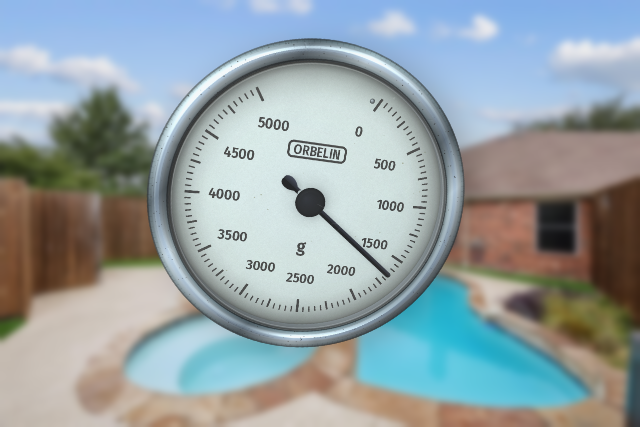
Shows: 1650 g
